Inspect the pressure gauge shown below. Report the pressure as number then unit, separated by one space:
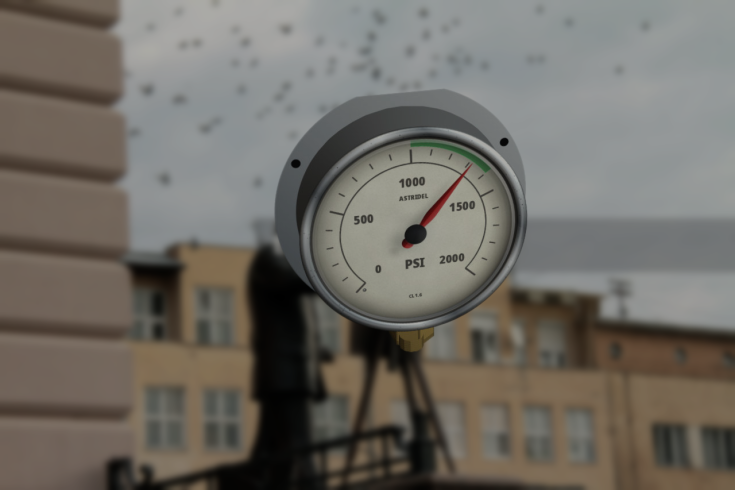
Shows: 1300 psi
